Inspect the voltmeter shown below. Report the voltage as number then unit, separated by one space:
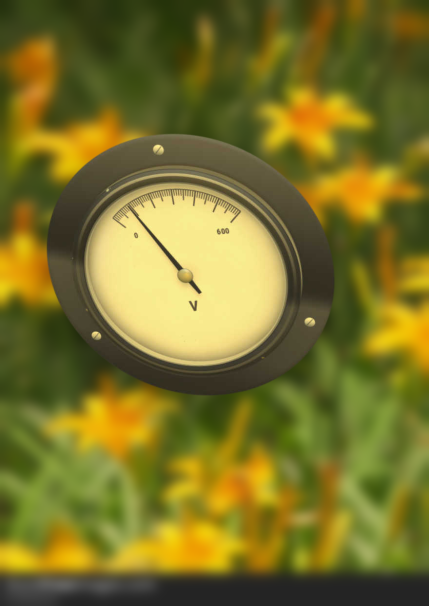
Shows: 100 V
